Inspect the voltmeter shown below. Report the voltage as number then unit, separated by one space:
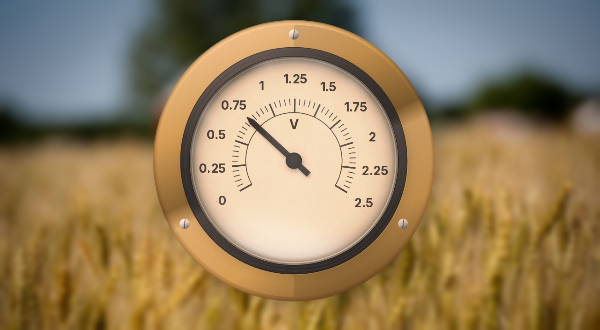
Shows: 0.75 V
